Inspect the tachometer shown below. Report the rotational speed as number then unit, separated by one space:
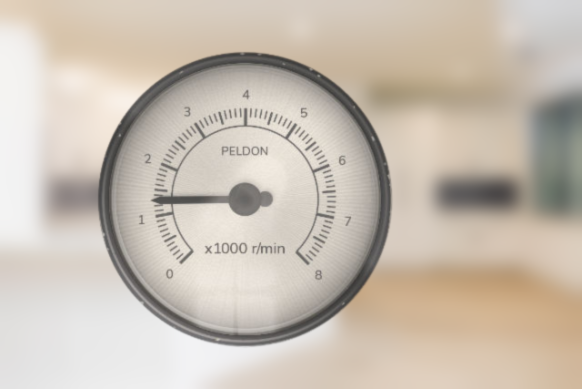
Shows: 1300 rpm
